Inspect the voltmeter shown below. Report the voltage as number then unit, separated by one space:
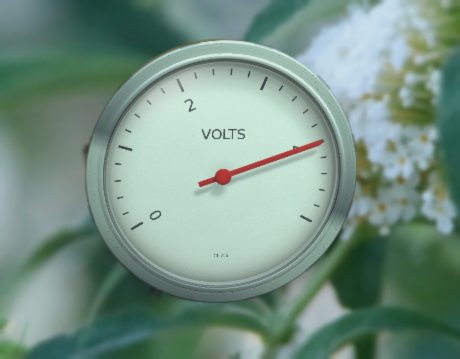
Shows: 4 V
